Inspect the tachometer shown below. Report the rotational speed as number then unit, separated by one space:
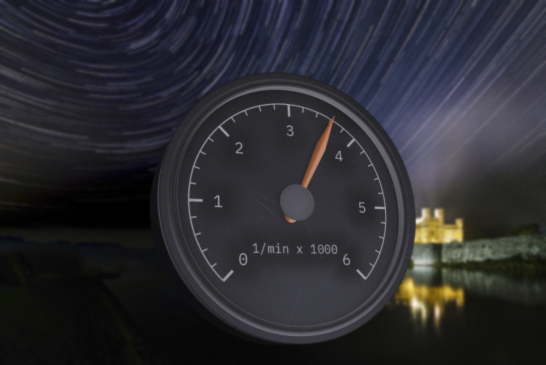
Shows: 3600 rpm
